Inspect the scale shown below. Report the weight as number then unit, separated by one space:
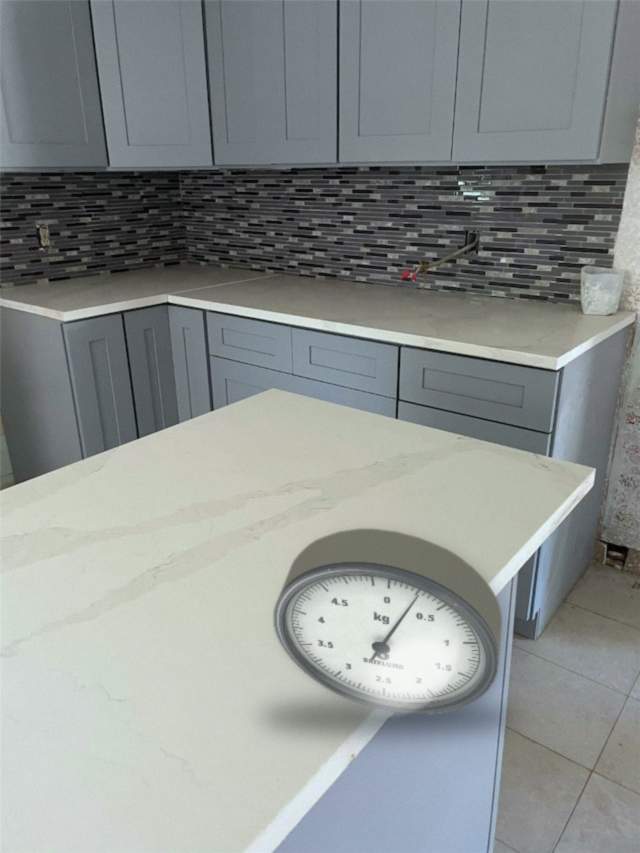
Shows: 0.25 kg
